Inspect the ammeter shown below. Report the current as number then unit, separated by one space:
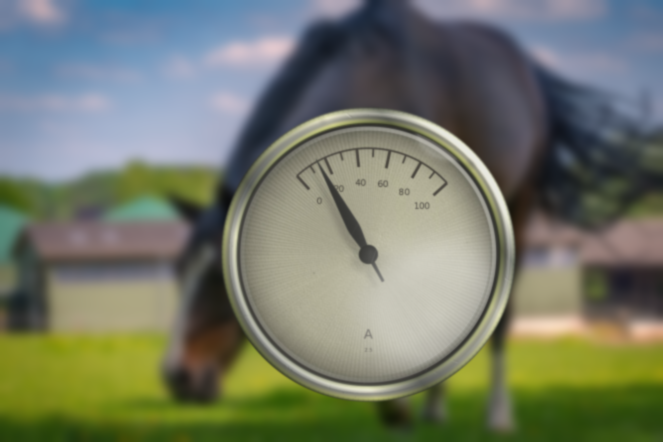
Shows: 15 A
